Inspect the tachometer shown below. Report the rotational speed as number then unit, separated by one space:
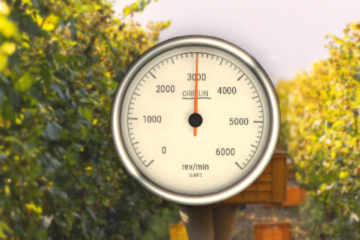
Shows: 3000 rpm
